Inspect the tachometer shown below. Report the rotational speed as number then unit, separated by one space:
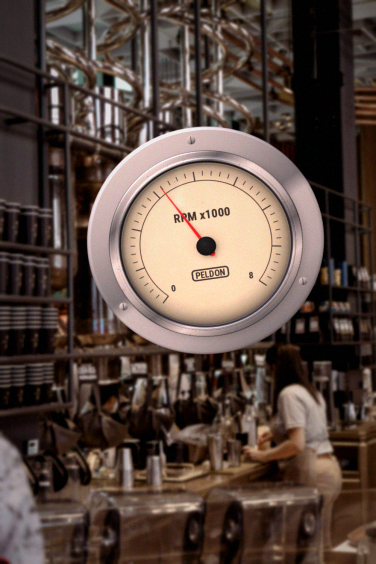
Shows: 3200 rpm
